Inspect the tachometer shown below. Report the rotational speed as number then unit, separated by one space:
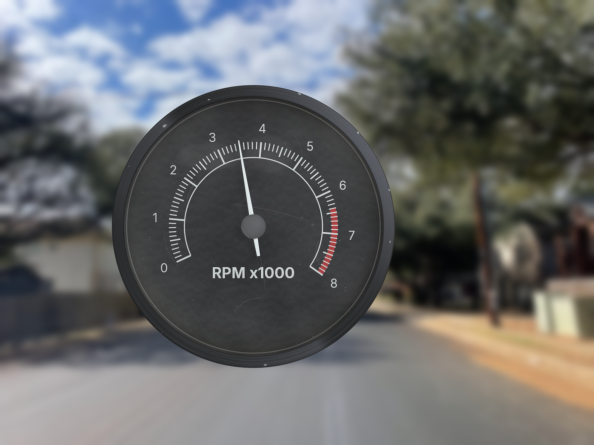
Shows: 3500 rpm
